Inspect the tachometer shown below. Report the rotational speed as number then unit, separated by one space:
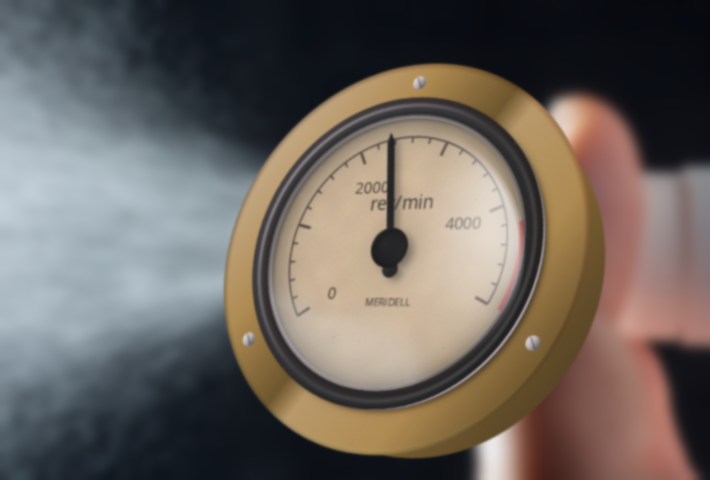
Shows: 2400 rpm
